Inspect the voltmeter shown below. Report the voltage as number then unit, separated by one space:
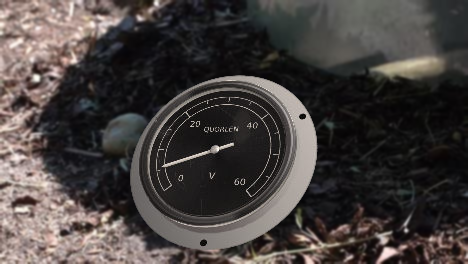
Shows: 5 V
